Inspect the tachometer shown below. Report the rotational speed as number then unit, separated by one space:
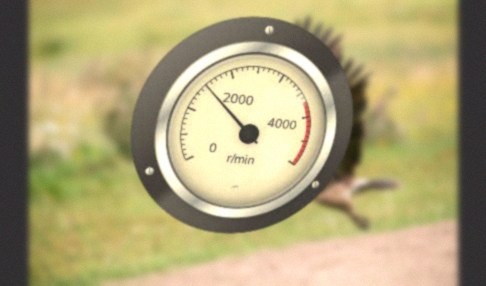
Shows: 1500 rpm
